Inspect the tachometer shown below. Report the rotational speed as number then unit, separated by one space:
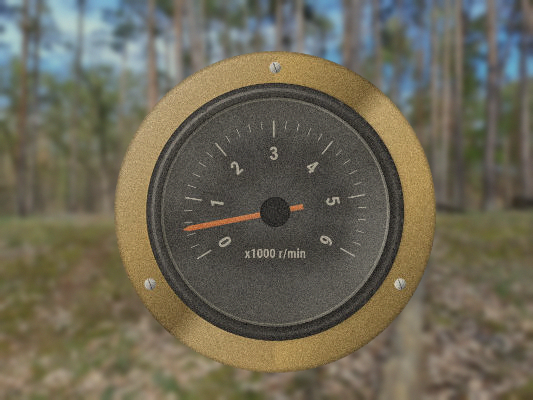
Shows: 500 rpm
